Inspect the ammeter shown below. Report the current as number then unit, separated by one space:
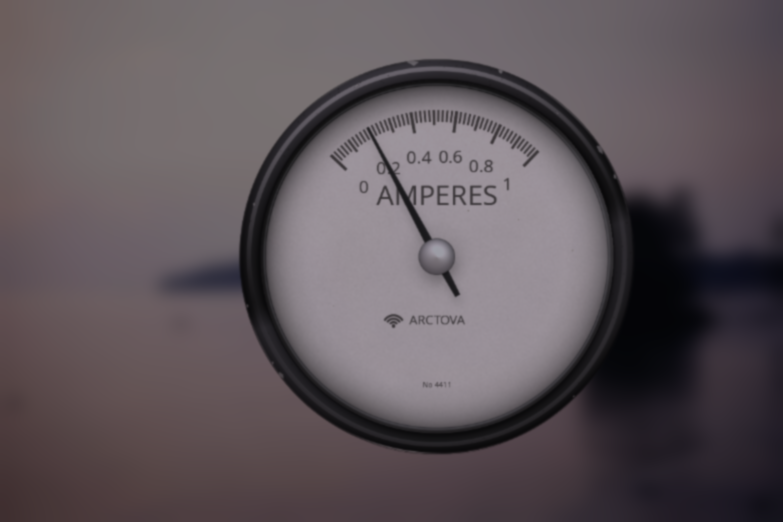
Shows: 0.2 A
